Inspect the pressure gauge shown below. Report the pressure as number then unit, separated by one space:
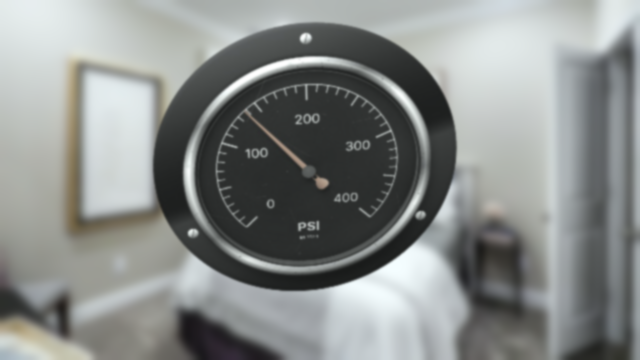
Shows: 140 psi
